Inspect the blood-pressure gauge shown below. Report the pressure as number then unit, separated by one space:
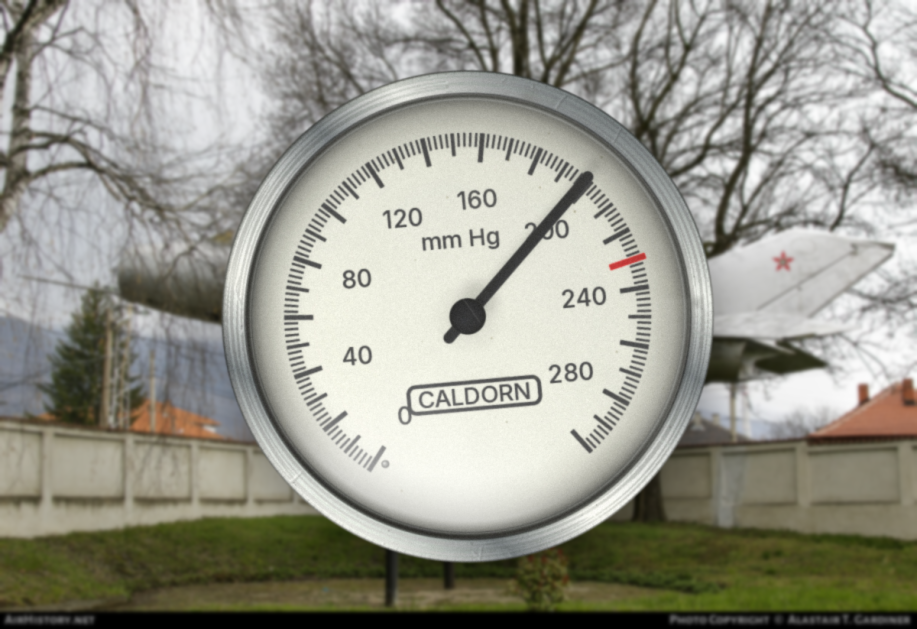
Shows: 198 mmHg
